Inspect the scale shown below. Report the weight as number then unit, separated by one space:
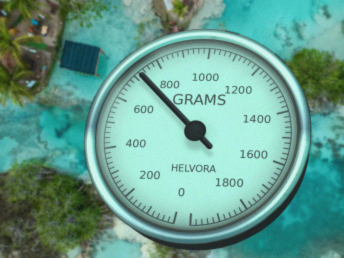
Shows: 720 g
